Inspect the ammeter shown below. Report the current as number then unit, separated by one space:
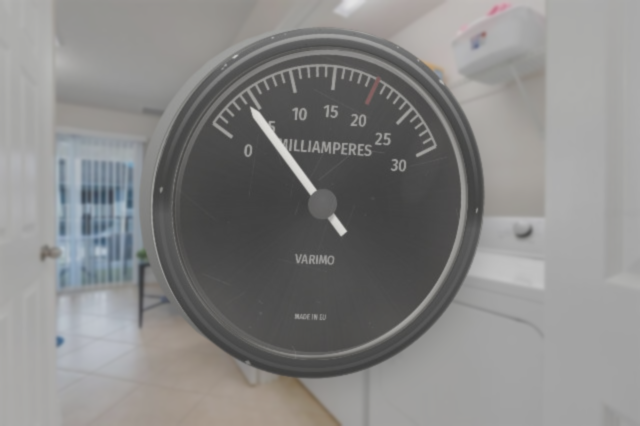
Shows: 4 mA
